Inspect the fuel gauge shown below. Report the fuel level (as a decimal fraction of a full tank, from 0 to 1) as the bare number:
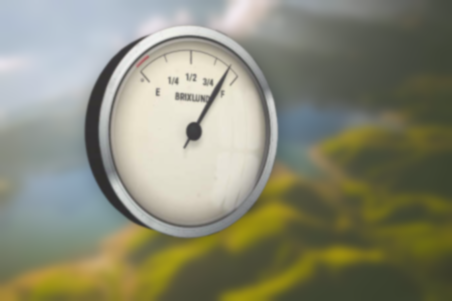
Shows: 0.875
